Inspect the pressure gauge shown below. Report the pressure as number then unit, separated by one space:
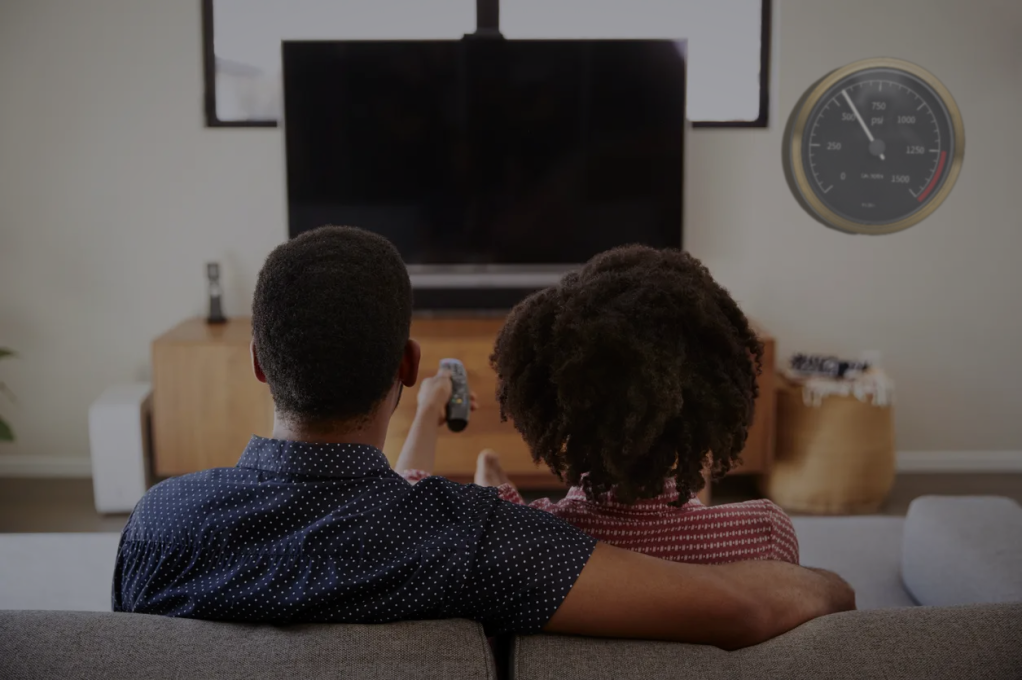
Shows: 550 psi
